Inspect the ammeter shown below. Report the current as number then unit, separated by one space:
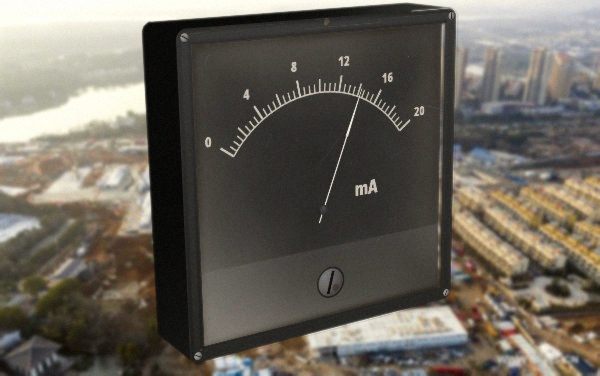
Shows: 14 mA
